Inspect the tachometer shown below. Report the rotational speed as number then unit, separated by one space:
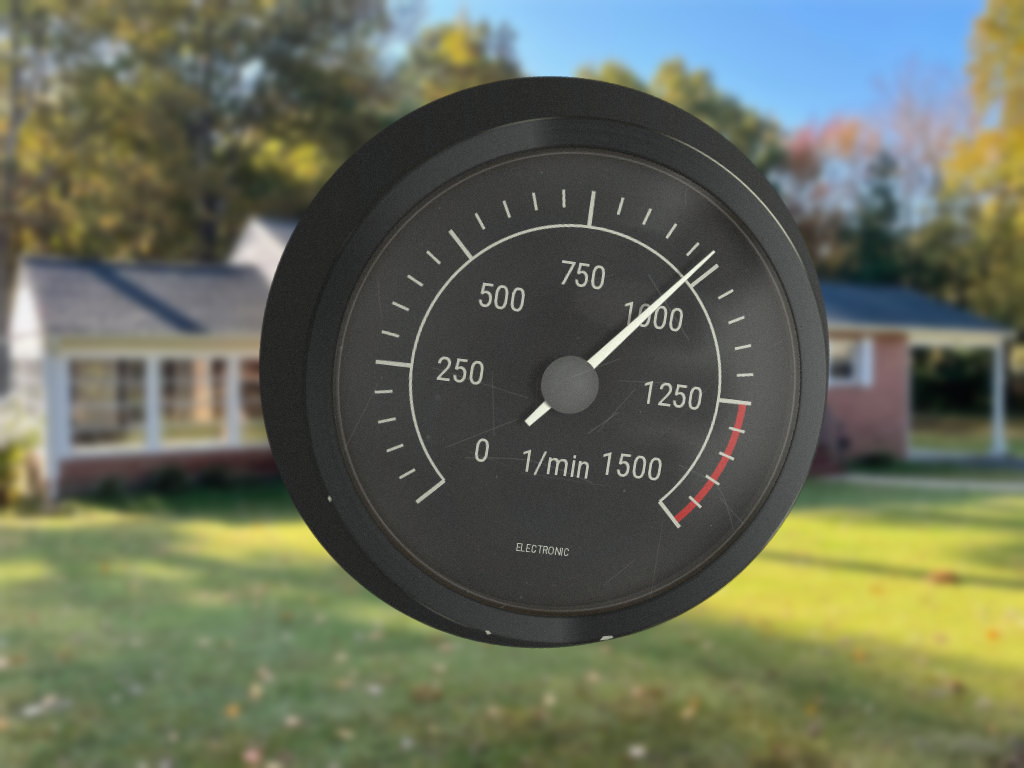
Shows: 975 rpm
